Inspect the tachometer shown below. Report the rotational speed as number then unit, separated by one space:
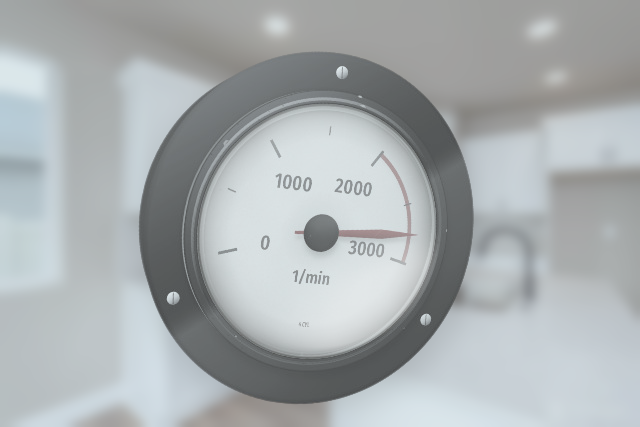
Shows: 2750 rpm
